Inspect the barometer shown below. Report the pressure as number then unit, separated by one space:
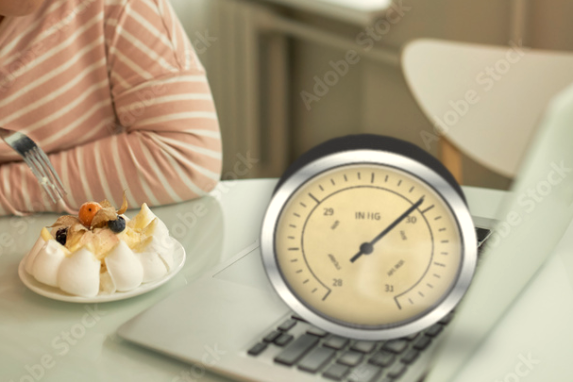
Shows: 29.9 inHg
